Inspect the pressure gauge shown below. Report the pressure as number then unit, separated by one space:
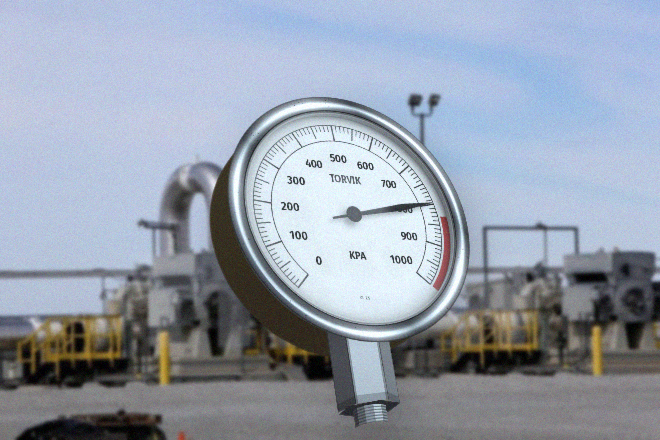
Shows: 800 kPa
